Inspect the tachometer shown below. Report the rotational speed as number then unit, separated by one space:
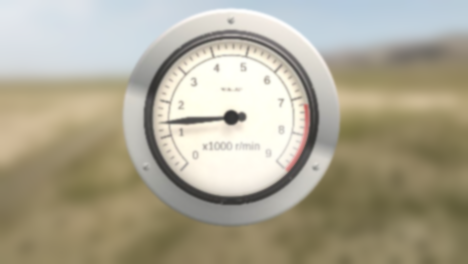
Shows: 1400 rpm
